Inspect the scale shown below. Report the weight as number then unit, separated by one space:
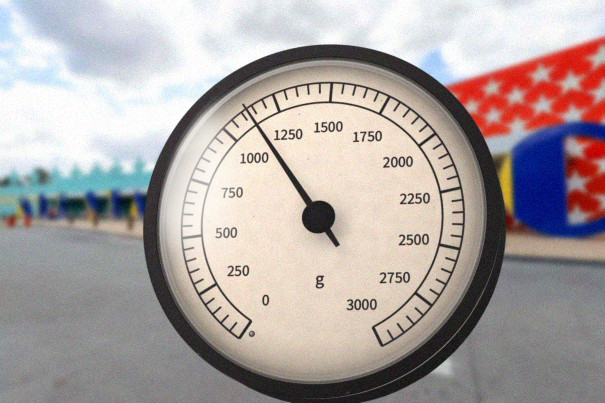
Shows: 1125 g
